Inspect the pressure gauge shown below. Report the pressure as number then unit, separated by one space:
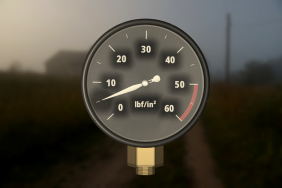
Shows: 5 psi
